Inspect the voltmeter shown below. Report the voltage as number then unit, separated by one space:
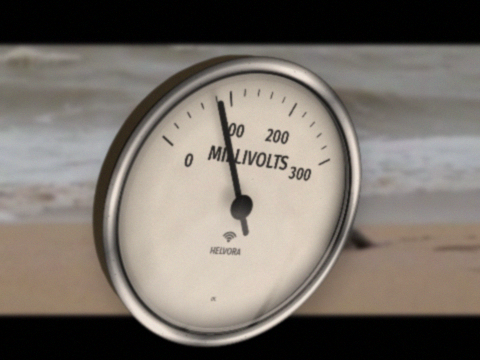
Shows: 80 mV
